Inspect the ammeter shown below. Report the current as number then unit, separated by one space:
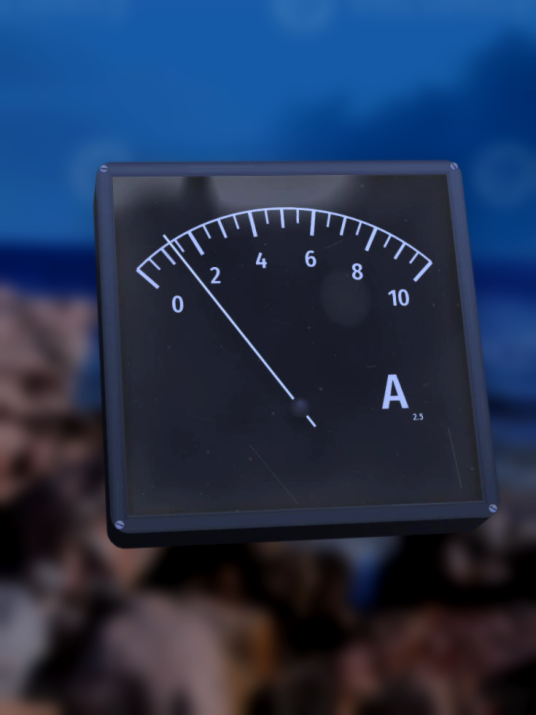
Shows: 1.25 A
